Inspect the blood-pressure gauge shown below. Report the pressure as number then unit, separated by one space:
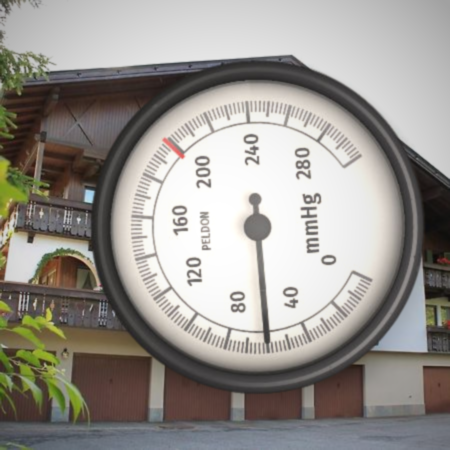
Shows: 60 mmHg
